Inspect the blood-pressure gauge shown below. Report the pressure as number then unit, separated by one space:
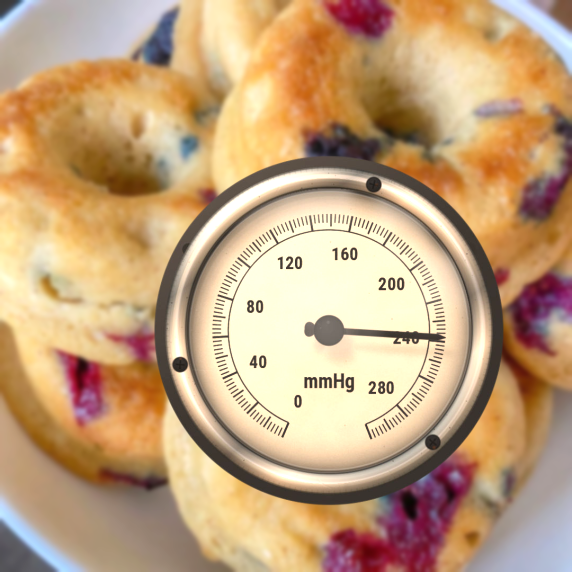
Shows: 238 mmHg
